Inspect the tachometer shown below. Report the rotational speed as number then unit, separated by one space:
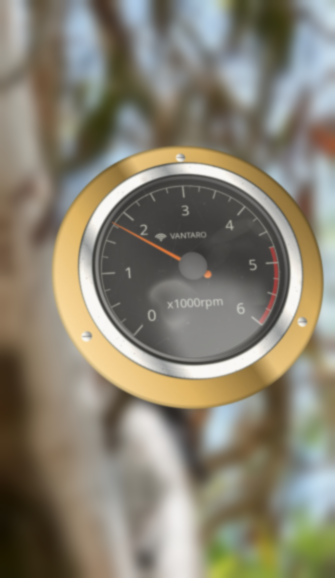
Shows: 1750 rpm
